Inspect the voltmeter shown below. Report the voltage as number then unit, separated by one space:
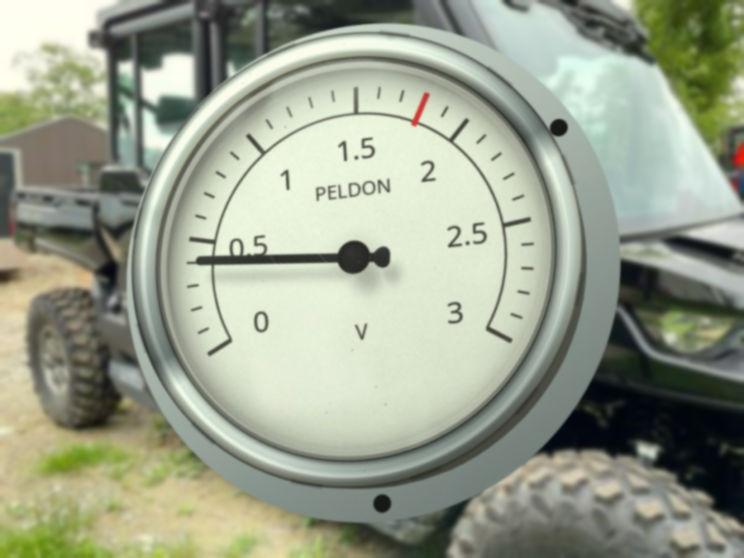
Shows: 0.4 V
